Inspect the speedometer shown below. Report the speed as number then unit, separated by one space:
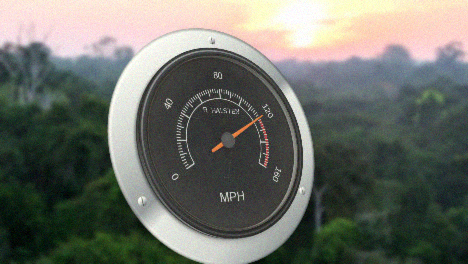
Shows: 120 mph
